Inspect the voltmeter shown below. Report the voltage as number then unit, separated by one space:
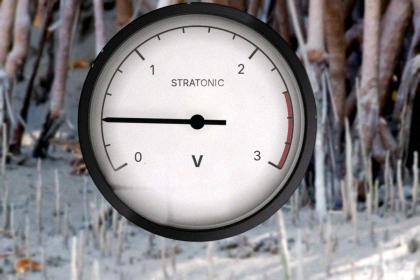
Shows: 0.4 V
